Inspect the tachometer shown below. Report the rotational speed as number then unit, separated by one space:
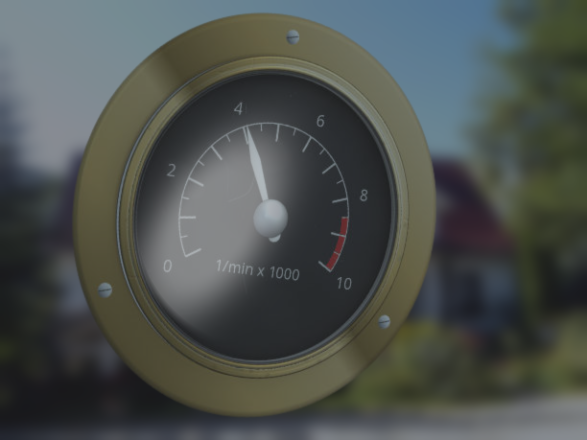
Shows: 4000 rpm
